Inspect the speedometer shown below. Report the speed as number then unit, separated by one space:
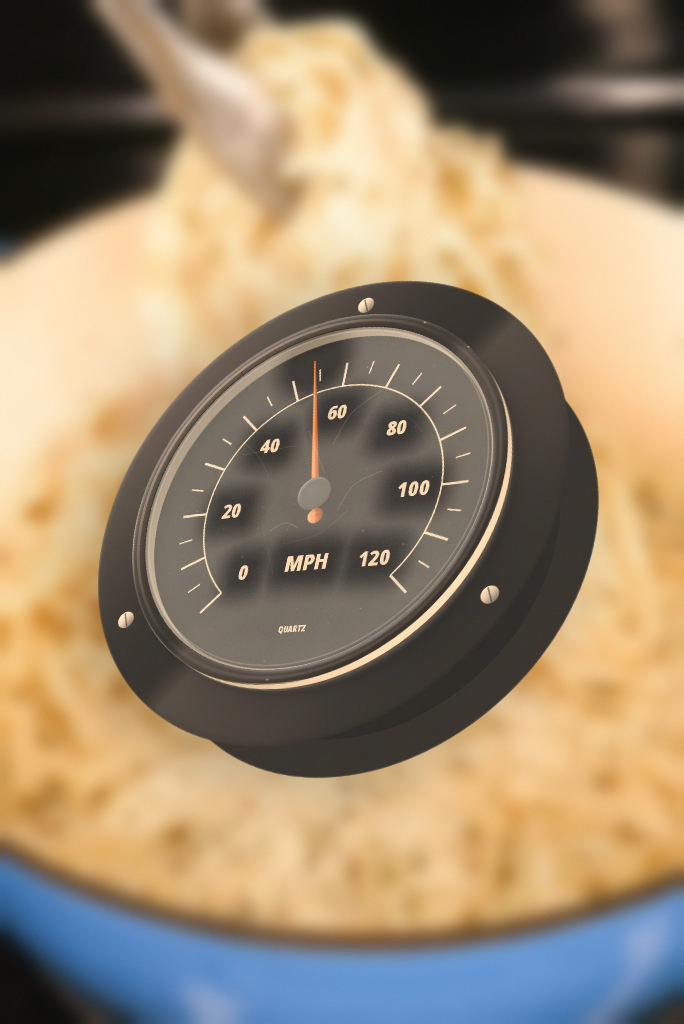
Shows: 55 mph
